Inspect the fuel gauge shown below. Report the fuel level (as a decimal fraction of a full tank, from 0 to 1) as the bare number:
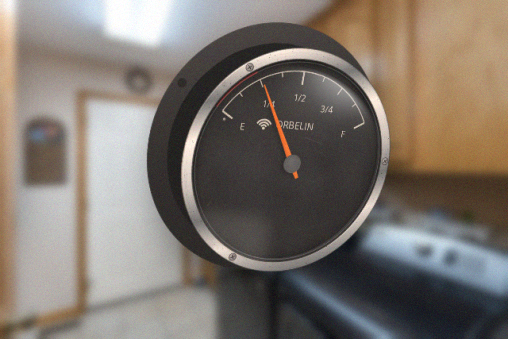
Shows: 0.25
